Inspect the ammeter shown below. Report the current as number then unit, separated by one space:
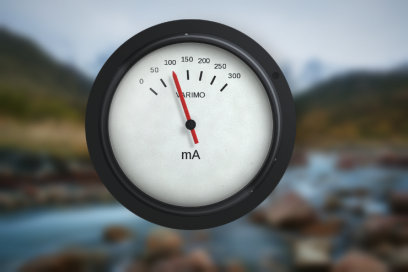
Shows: 100 mA
